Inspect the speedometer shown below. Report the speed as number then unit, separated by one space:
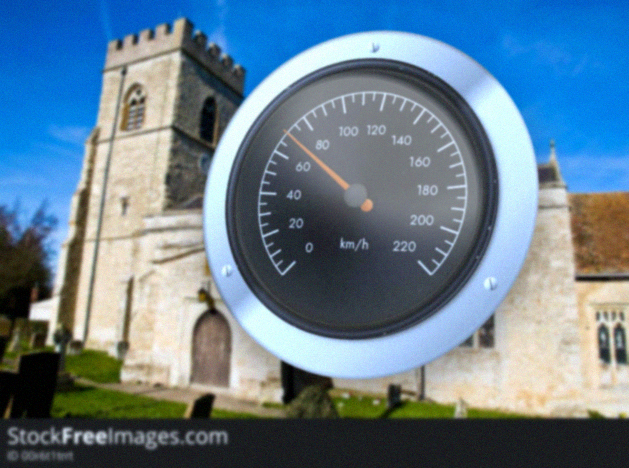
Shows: 70 km/h
